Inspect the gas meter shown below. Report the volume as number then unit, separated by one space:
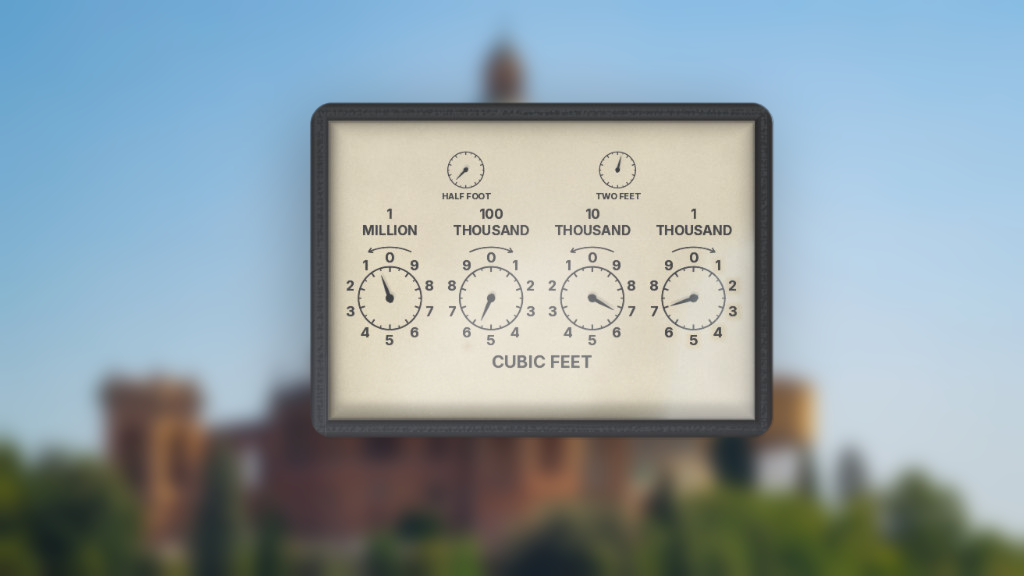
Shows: 56700 ft³
